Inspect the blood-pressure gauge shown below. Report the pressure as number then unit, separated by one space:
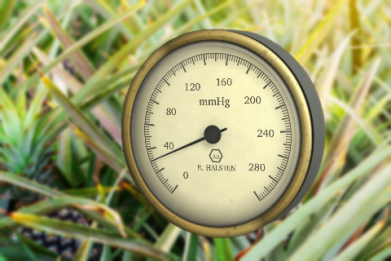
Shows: 30 mmHg
